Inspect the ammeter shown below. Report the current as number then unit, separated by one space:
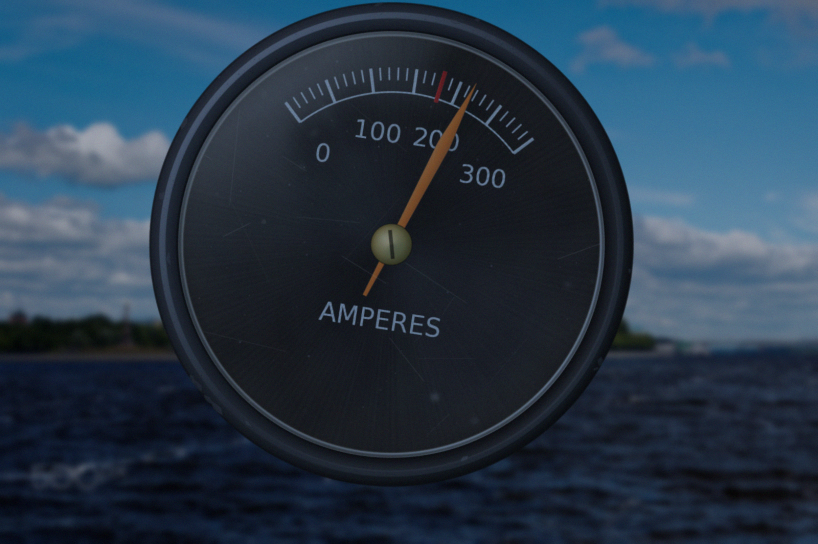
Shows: 215 A
